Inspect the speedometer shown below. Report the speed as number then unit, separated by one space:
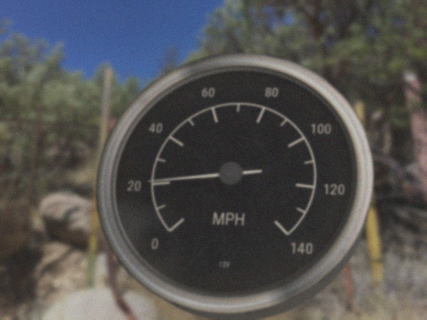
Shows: 20 mph
